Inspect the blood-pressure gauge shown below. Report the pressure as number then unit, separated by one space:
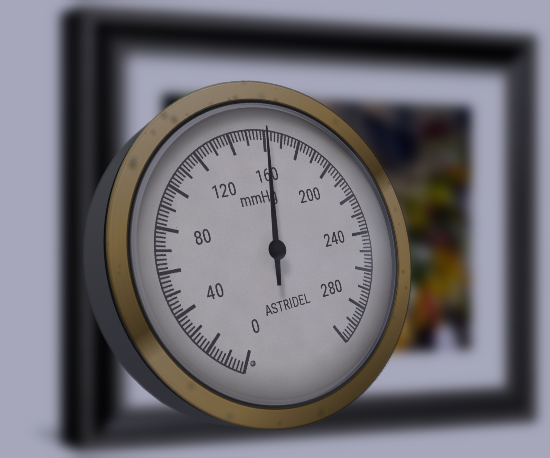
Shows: 160 mmHg
